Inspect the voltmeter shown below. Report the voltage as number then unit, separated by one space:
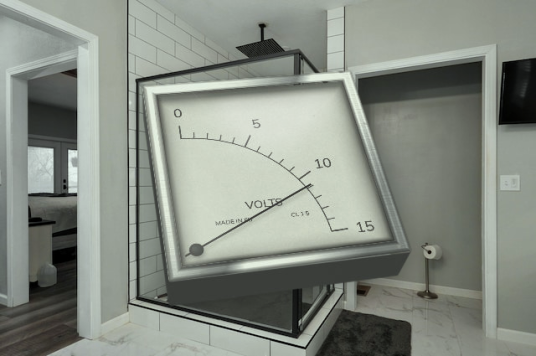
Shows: 11 V
